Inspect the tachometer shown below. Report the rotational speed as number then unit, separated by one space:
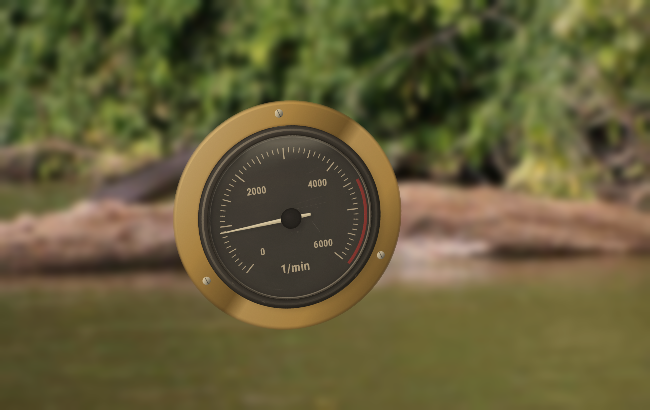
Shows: 900 rpm
